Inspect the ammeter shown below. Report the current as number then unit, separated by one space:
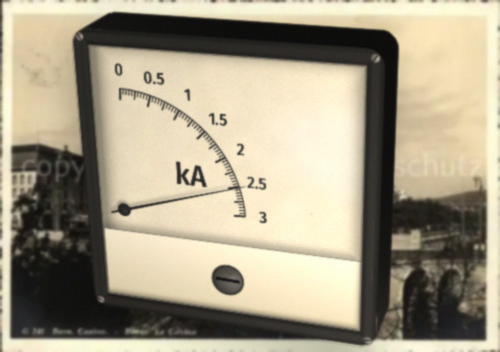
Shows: 2.5 kA
